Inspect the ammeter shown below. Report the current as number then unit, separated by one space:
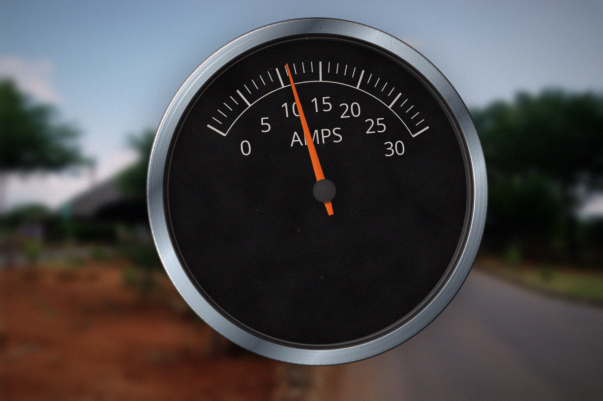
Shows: 11 A
